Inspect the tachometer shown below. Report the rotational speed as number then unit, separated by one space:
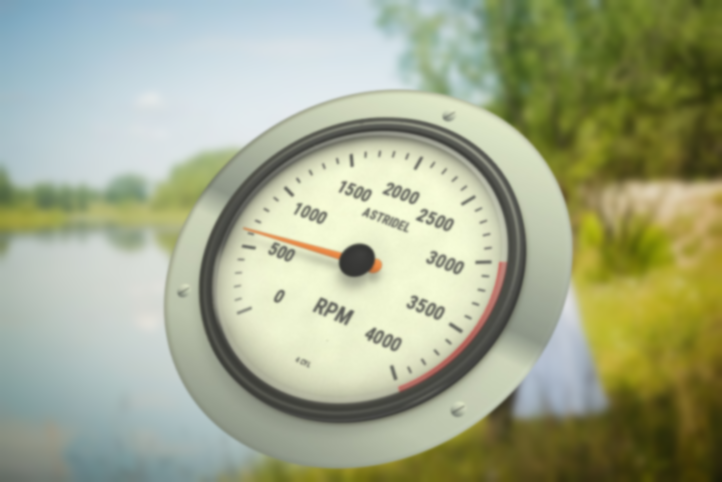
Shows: 600 rpm
